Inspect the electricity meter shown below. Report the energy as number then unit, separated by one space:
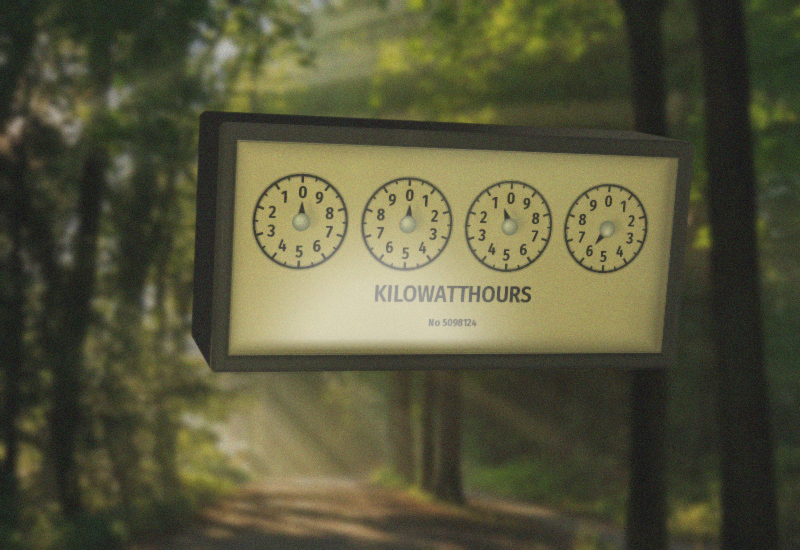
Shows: 6 kWh
